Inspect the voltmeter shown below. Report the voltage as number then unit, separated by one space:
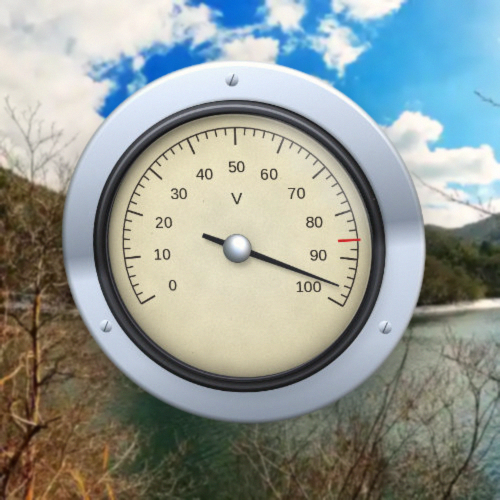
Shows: 96 V
